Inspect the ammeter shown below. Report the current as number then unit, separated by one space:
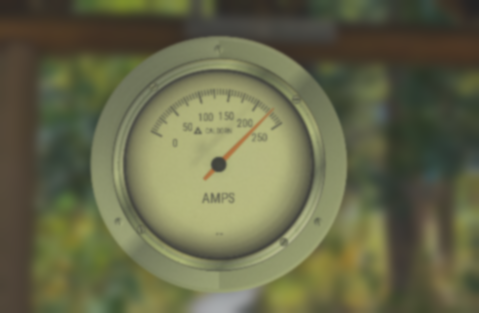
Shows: 225 A
